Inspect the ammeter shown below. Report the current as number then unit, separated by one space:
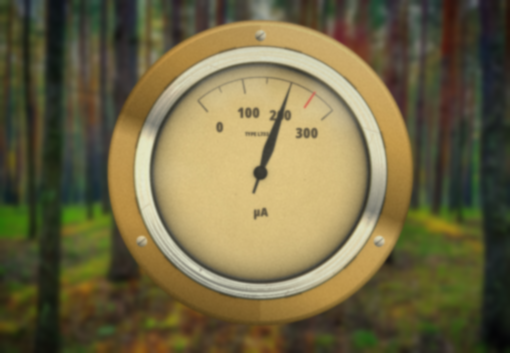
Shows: 200 µA
